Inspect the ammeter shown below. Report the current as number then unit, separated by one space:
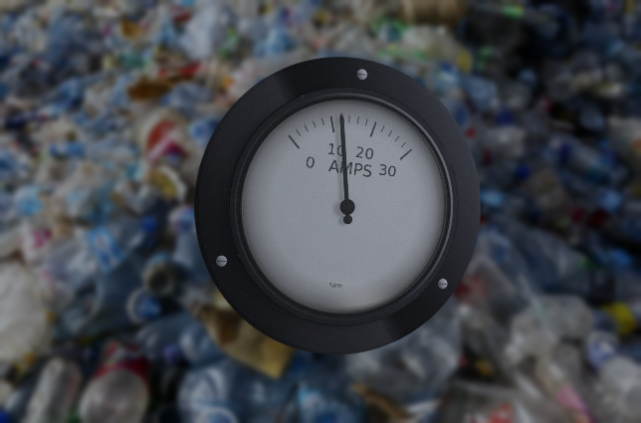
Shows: 12 A
